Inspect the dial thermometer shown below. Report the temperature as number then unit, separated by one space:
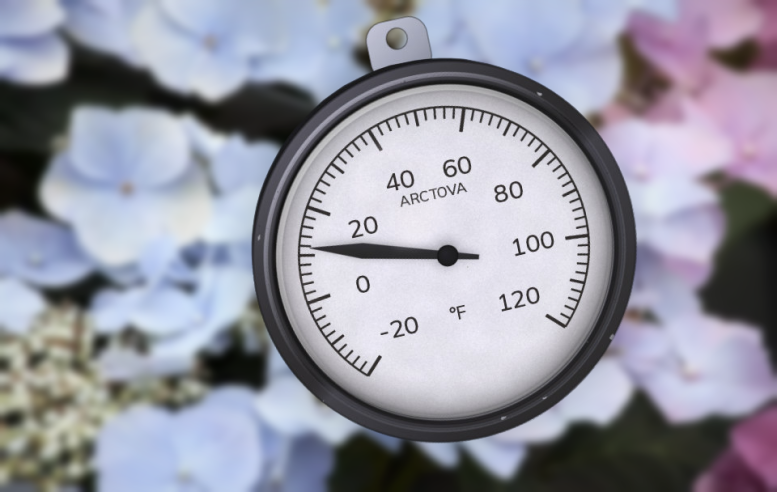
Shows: 12 °F
